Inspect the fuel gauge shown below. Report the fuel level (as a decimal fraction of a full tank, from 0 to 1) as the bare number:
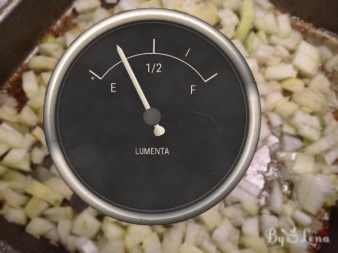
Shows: 0.25
